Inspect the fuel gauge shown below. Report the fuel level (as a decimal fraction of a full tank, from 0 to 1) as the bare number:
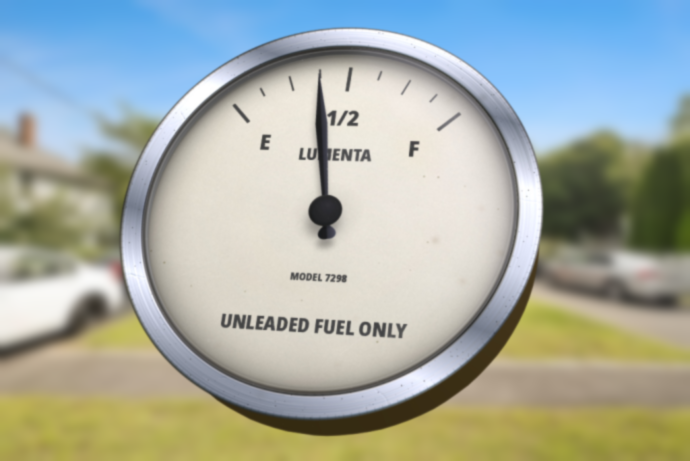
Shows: 0.375
